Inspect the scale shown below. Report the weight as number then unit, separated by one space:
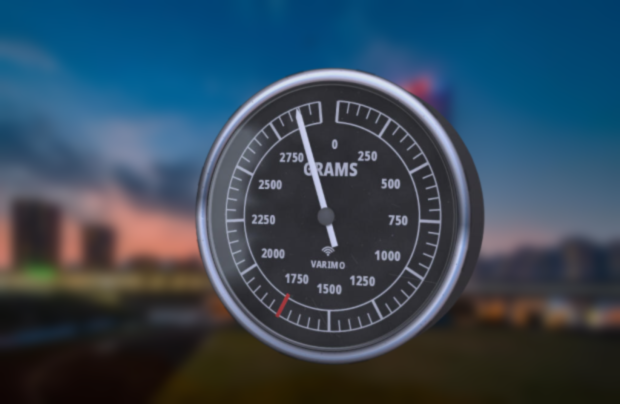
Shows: 2900 g
